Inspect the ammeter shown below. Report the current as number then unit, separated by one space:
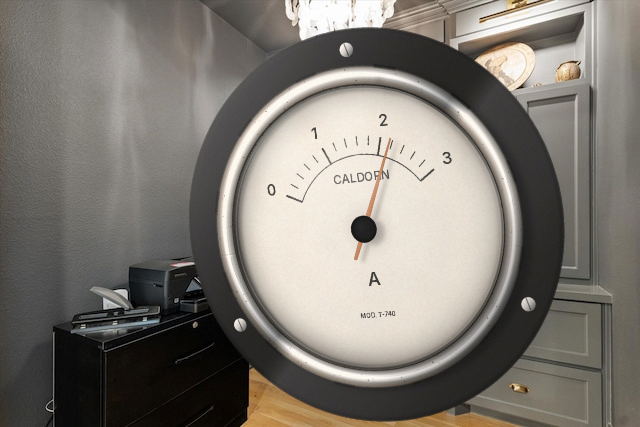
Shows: 2.2 A
